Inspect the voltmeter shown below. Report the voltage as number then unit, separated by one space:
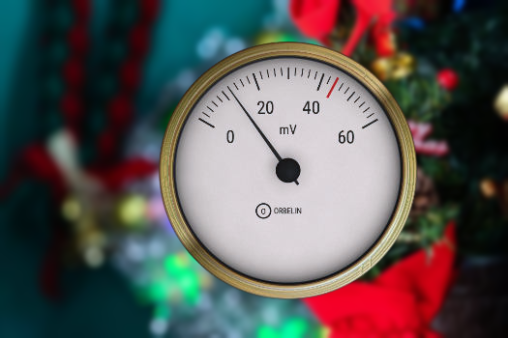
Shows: 12 mV
